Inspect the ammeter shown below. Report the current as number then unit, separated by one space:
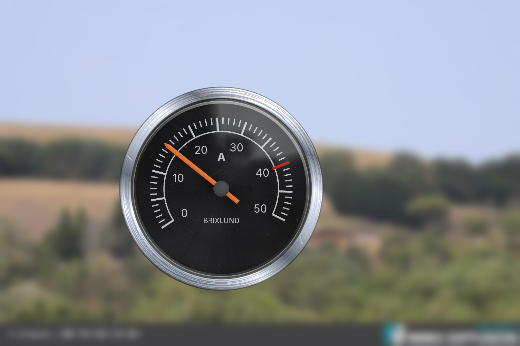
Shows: 15 A
